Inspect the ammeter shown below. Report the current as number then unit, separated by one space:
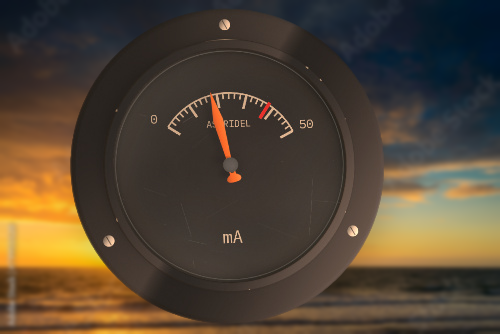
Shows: 18 mA
